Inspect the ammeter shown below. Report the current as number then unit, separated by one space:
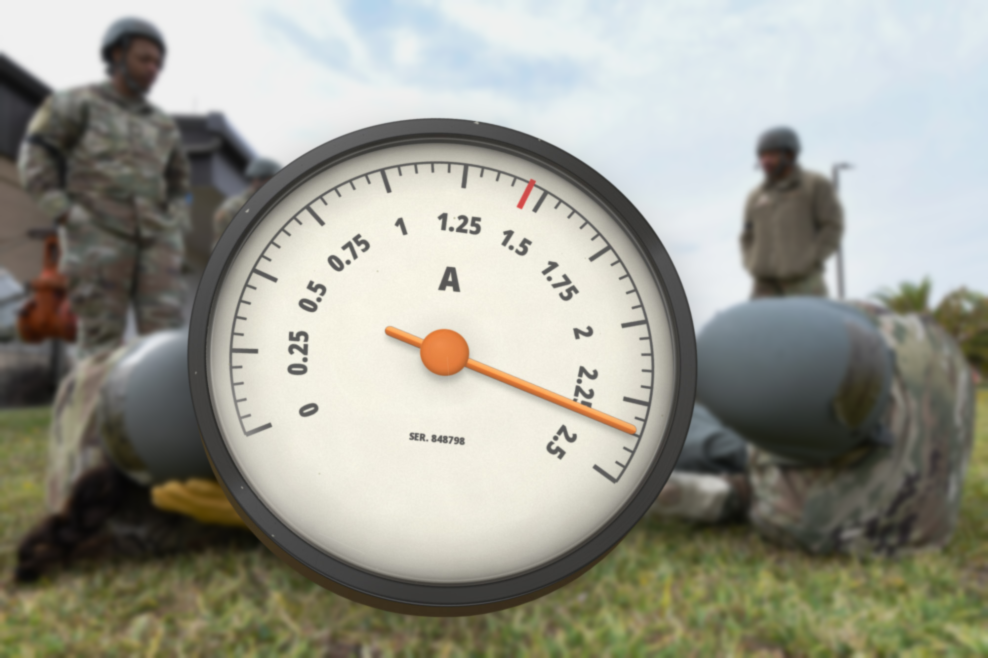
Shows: 2.35 A
